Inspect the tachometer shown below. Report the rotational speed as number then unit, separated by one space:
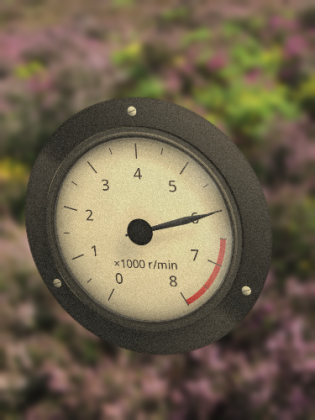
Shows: 6000 rpm
